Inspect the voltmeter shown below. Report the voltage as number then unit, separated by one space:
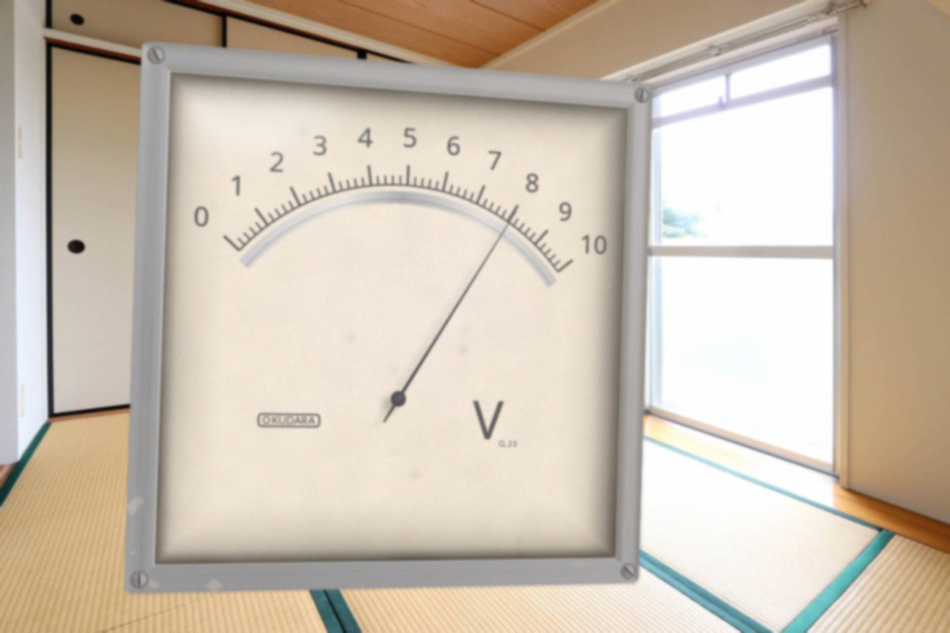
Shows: 8 V
